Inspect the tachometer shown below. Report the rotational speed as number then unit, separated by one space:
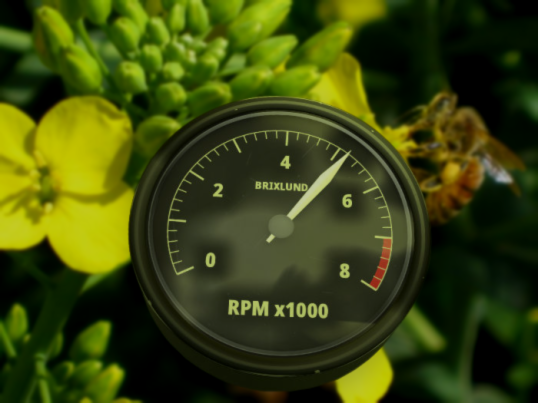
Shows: 5200 rpm
